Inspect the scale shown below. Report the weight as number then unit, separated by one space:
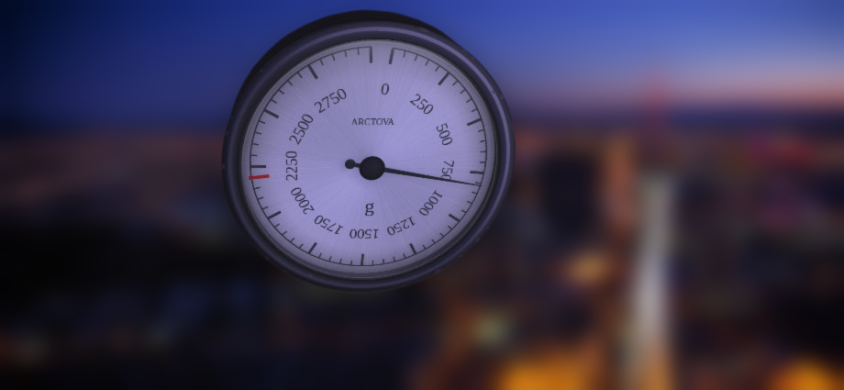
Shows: 800 g
